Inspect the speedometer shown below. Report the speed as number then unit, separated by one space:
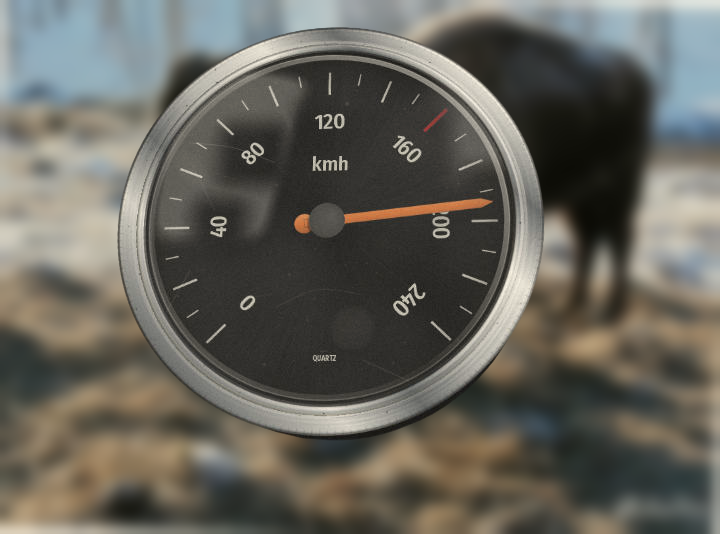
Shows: 195 km/h
